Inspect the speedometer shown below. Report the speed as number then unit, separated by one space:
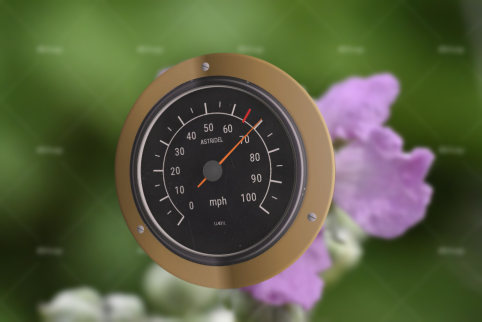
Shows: 70 mph
